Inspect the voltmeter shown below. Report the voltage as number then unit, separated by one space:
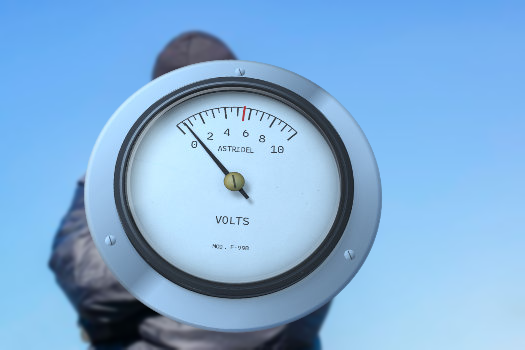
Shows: 0.5 V
